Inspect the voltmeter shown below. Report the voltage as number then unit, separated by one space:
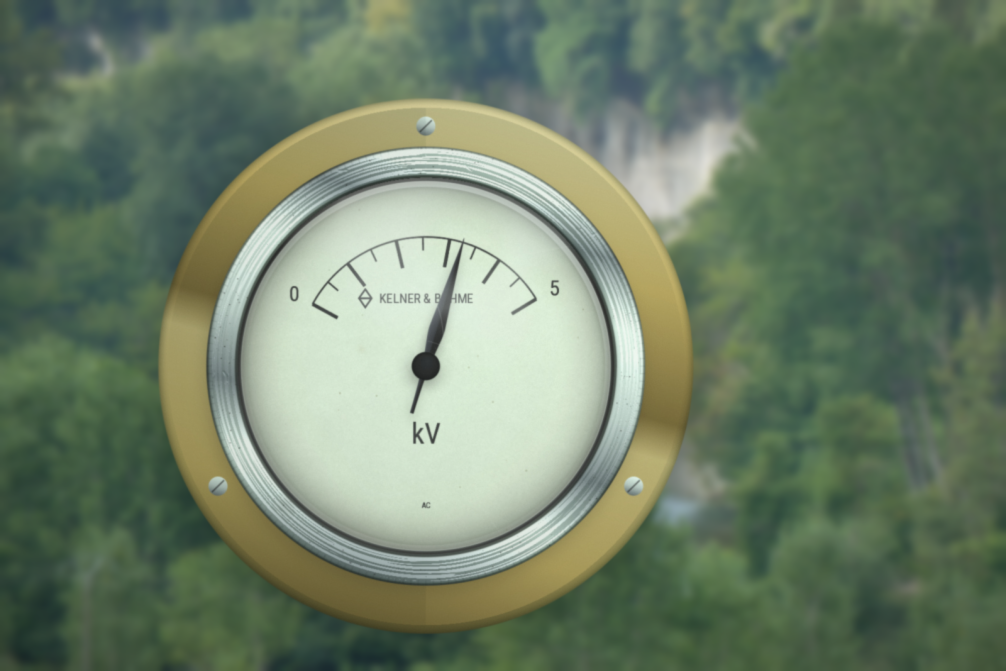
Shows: 3.25 kV
